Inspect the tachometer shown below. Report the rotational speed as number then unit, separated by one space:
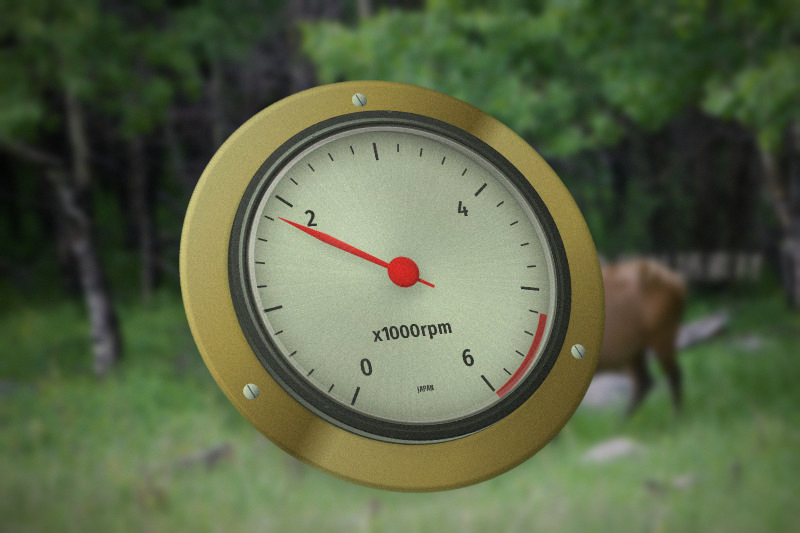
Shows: 1800 rpm
